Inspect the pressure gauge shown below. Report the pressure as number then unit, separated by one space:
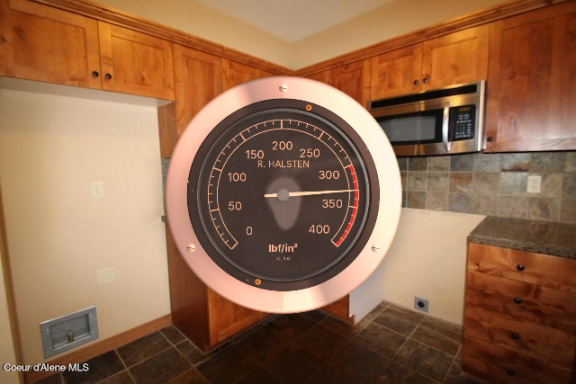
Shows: 330 psi
